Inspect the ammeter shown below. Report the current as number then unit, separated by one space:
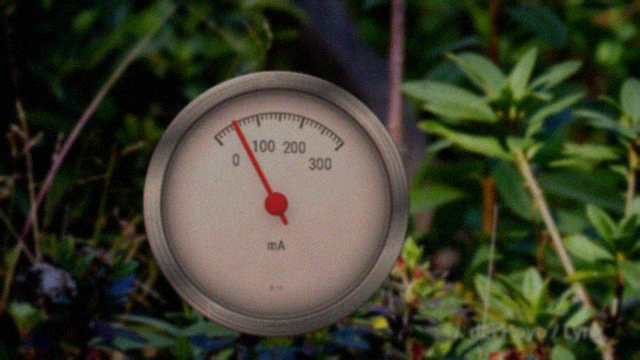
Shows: 50 mA
